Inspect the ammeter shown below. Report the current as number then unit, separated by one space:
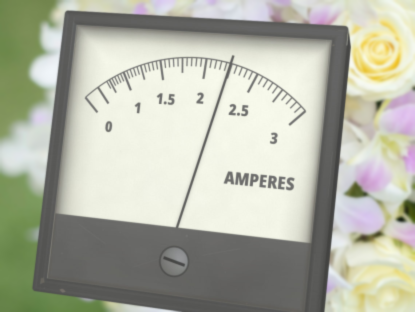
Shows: 2.25 A
